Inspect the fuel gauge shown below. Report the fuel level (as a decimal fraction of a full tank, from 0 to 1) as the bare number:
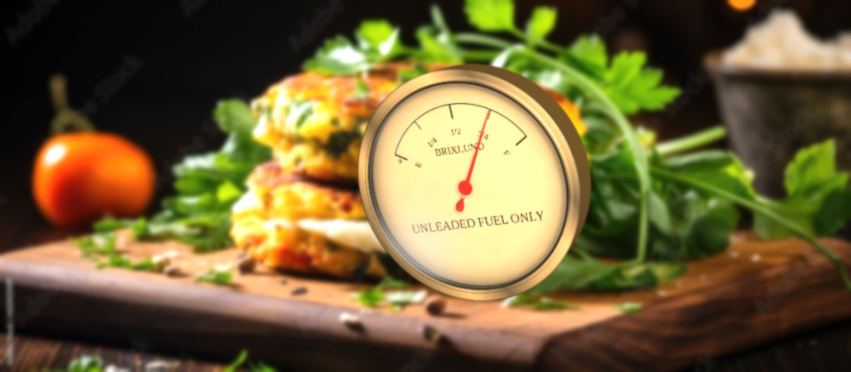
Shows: 0.75
